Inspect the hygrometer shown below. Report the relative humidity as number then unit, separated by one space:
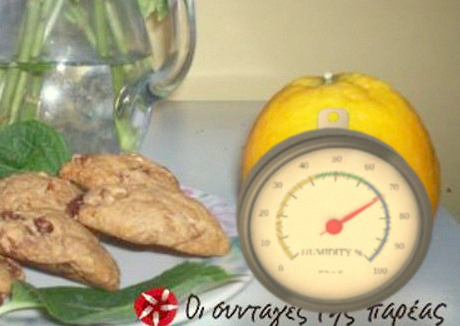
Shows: 70 %
